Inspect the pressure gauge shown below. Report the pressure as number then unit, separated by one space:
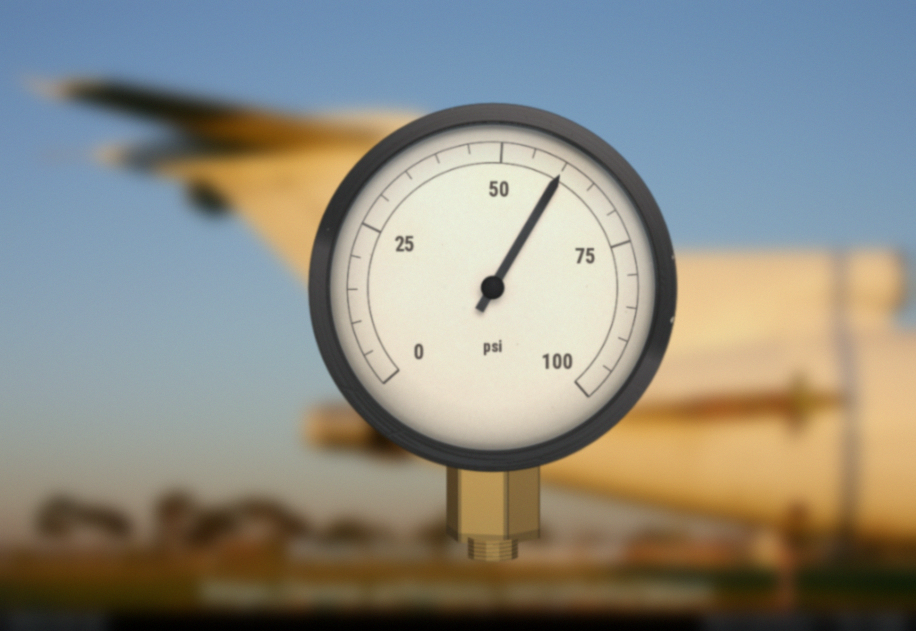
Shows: 60 psi
